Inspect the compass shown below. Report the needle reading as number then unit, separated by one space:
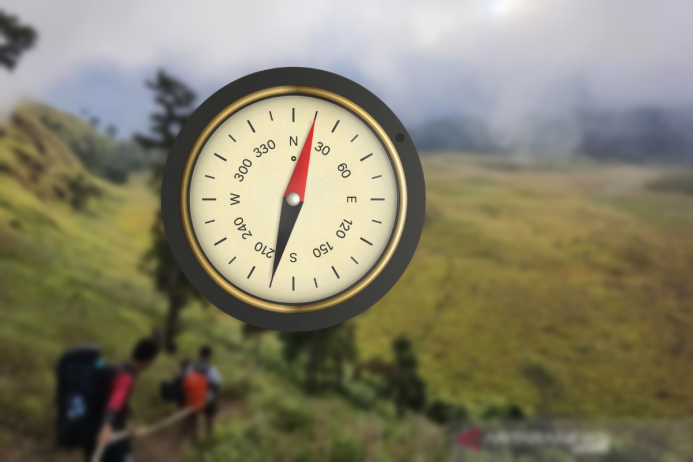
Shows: 15 °
